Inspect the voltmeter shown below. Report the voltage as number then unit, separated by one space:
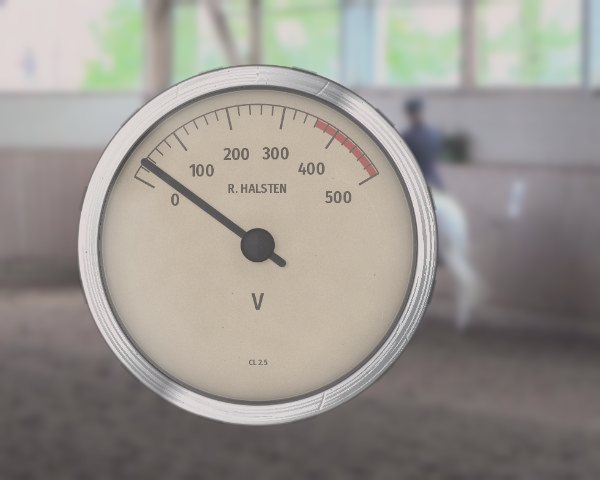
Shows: 30 V
